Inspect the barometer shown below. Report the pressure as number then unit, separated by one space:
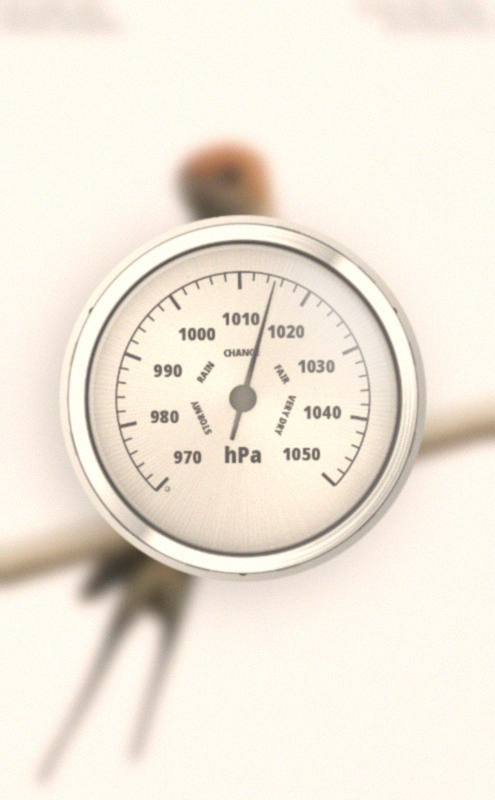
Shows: 1015 hPa
